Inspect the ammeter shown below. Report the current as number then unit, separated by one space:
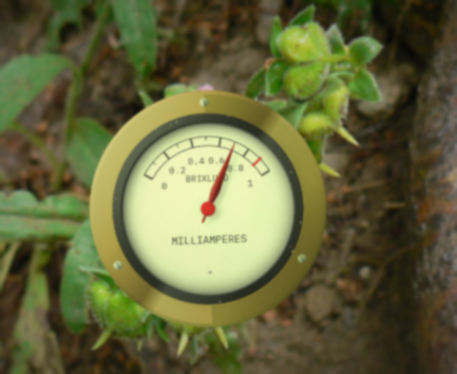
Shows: 0.7 mA
